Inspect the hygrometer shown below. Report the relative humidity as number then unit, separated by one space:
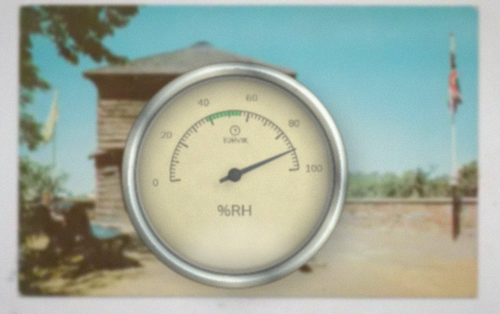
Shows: 90 %
